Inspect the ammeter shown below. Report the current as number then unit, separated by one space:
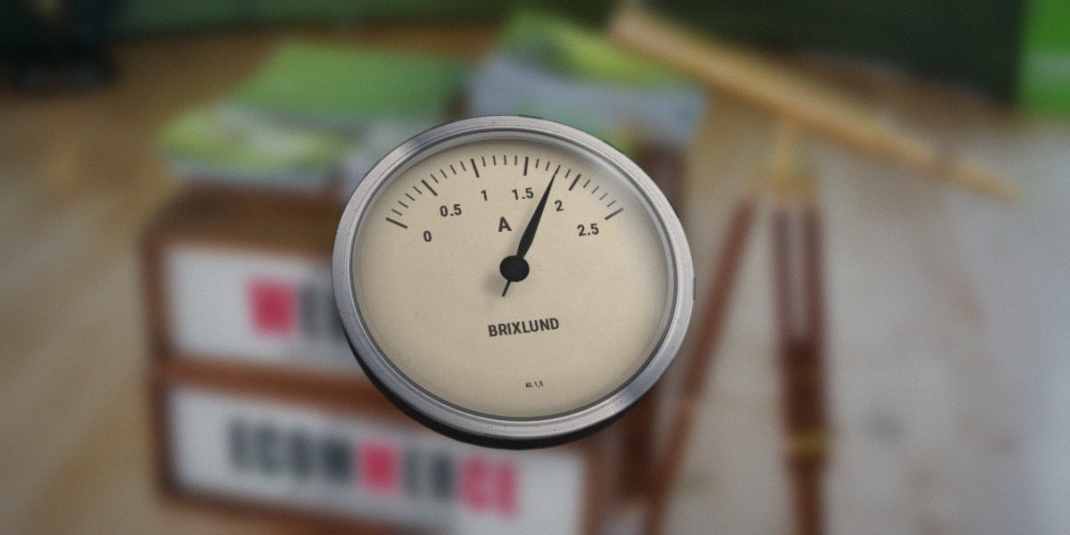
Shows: 1.8 A
